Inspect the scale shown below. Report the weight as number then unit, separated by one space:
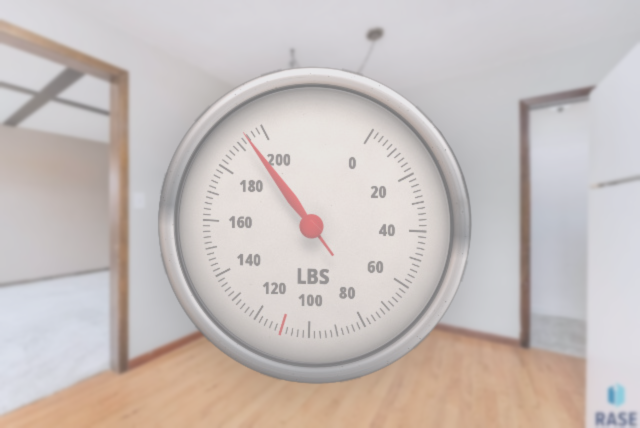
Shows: 194 lb
